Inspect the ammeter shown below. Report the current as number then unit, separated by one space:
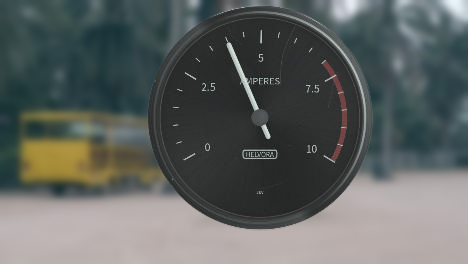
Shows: 4 A
